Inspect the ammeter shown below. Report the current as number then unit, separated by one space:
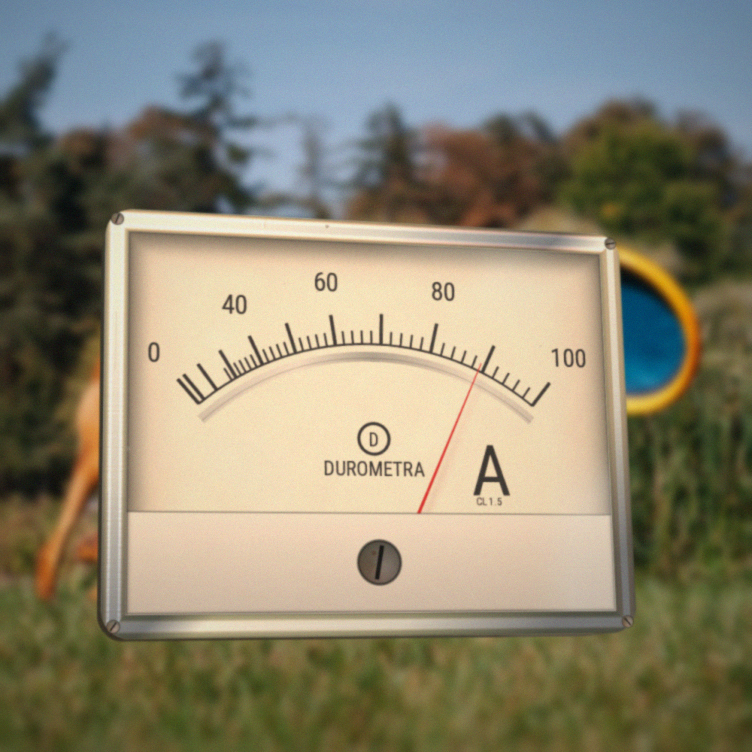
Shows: 89 A
